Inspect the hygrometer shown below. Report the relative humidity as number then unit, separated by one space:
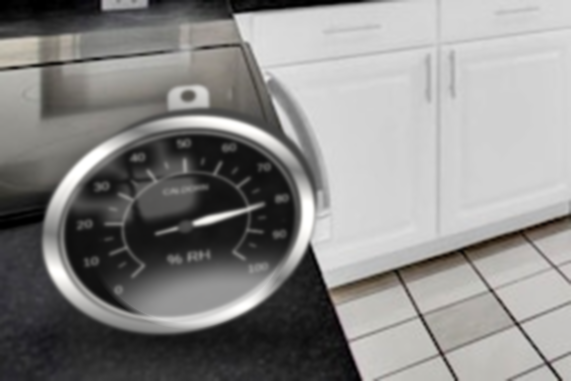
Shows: 80 %
